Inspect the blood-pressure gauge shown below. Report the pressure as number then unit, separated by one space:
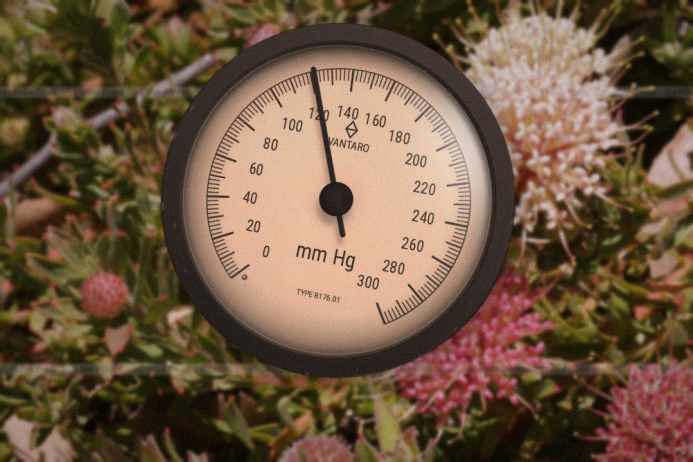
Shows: 122 mmHg
